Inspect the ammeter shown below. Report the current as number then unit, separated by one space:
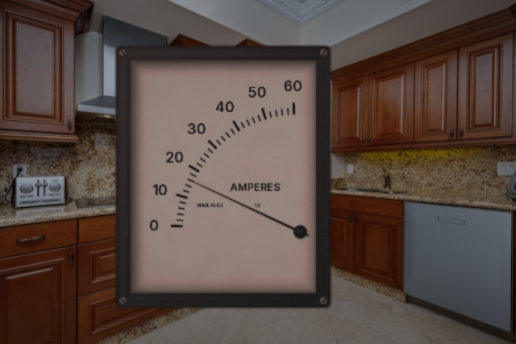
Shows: 16 A
